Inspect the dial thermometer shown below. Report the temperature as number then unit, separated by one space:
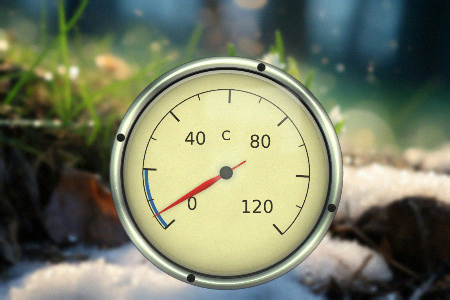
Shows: 5 °C
